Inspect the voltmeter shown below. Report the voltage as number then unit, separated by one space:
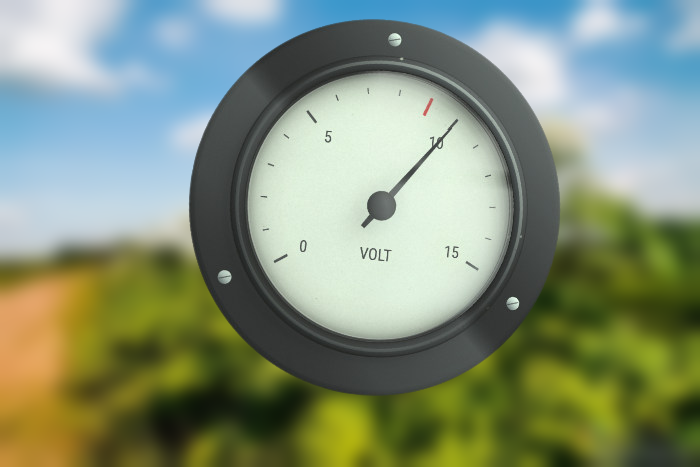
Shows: 10 V
